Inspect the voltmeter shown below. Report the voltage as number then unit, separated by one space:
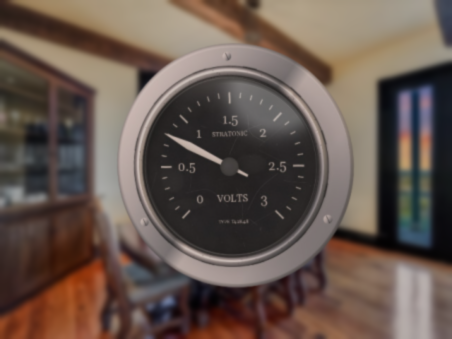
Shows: 0.8 V
